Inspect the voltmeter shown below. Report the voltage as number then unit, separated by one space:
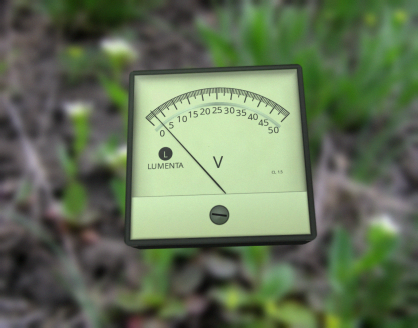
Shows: 2.5 V
